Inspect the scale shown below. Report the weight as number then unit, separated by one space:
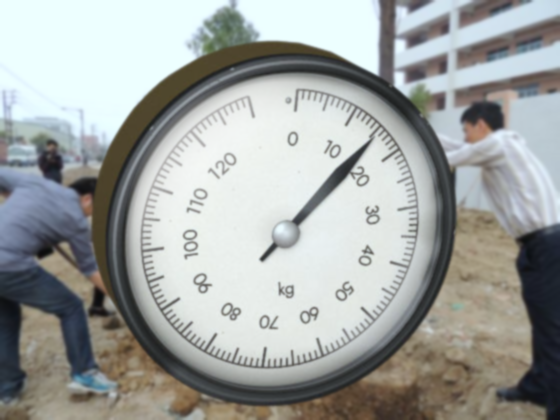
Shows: 15 kg
